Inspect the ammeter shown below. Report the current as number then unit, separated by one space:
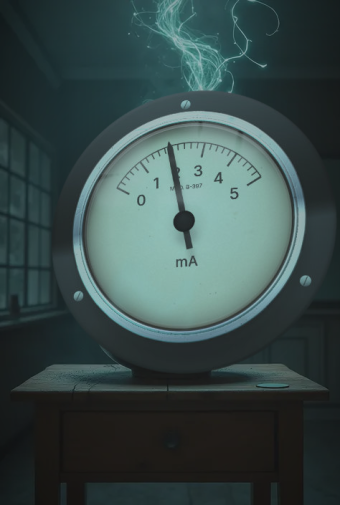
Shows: 2 mA
